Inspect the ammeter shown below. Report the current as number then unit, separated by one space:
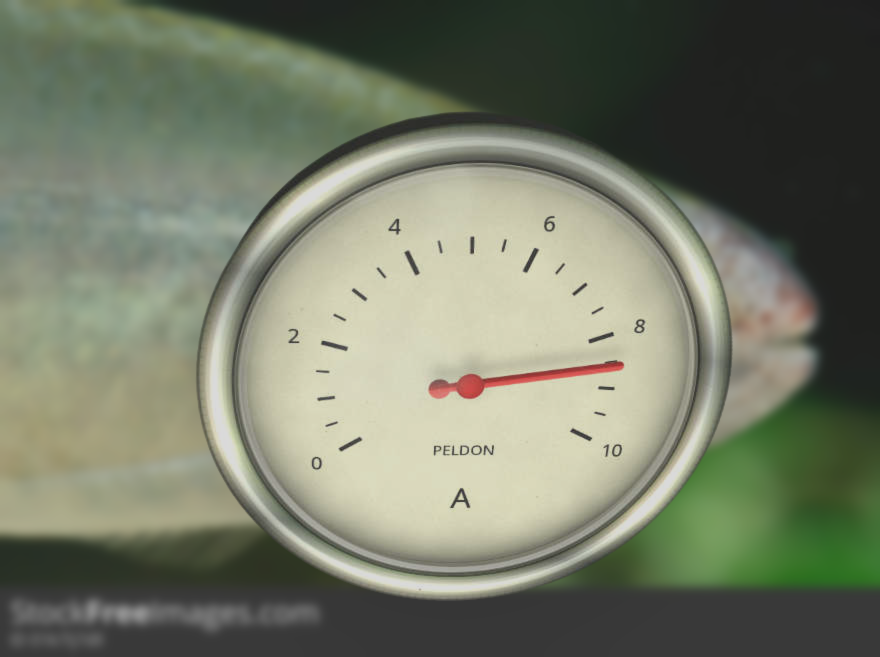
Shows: 8.5 A
